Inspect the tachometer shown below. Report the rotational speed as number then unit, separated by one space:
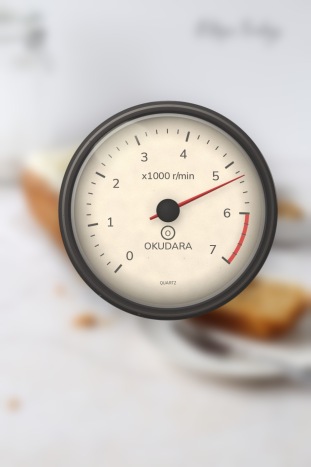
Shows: 5300 rpm
